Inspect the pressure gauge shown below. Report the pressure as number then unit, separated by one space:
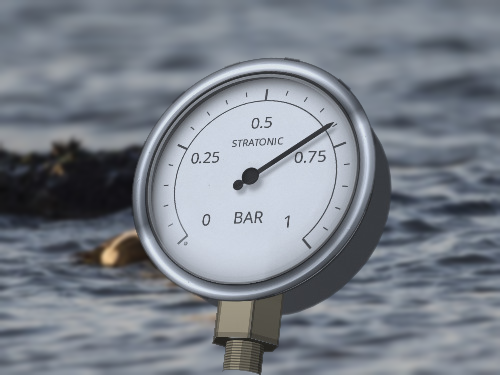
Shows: 0.7 bar
